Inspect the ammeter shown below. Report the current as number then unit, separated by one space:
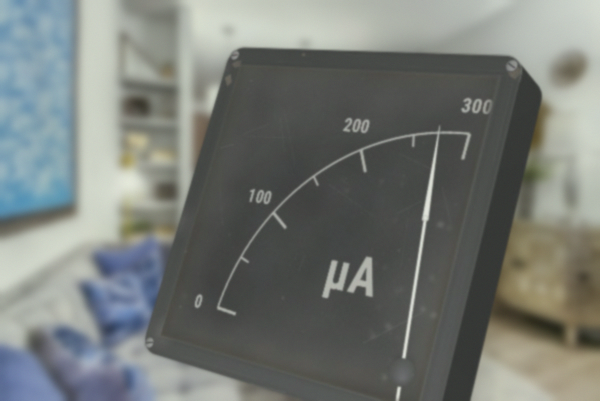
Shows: 275 µA
